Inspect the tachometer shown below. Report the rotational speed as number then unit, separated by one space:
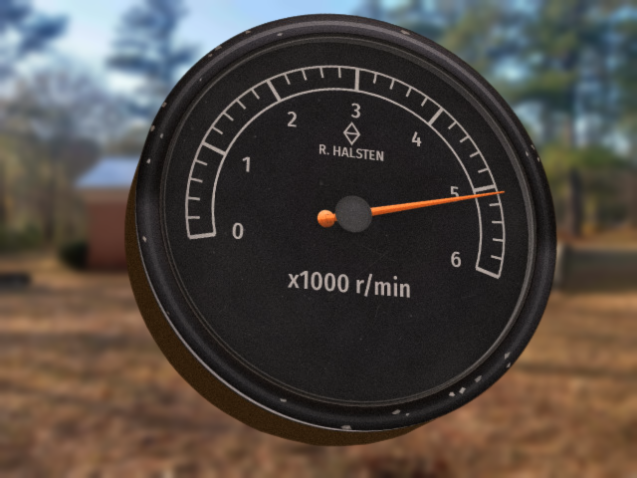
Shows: 5100 rpm
